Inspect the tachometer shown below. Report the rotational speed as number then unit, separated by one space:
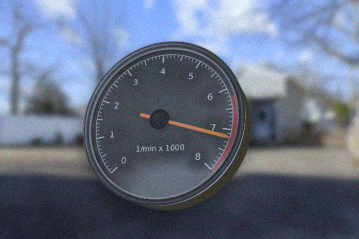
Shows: 7200 rpm
